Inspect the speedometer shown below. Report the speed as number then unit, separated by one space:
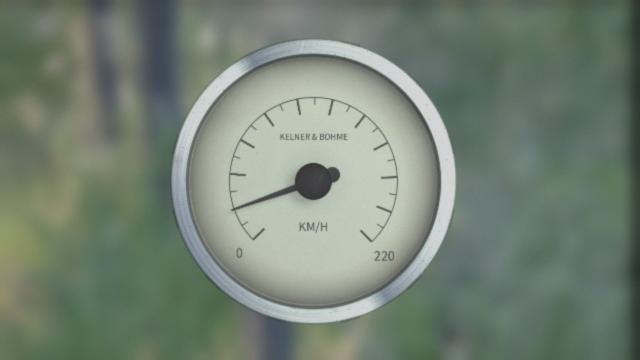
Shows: 20 km/h
